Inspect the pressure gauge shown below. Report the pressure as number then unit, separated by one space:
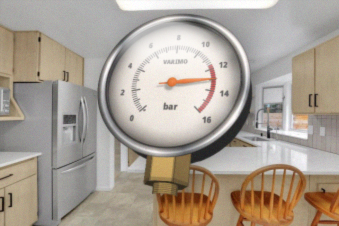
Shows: 13 bar
